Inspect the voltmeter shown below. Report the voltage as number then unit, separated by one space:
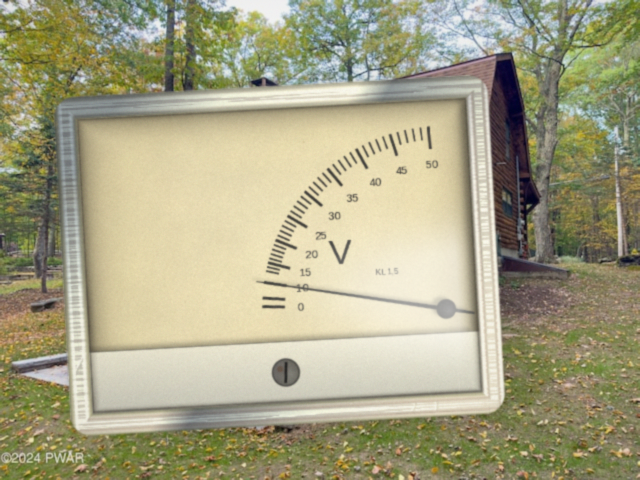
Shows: 10 V
